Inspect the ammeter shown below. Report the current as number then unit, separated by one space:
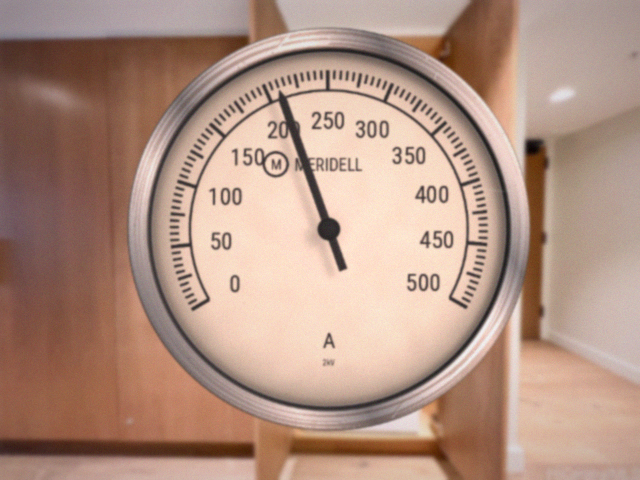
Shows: 210 A
